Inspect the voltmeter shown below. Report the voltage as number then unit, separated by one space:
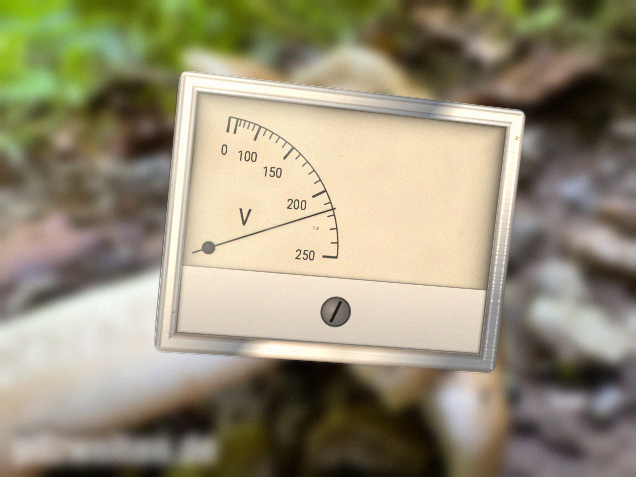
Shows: 215 V
